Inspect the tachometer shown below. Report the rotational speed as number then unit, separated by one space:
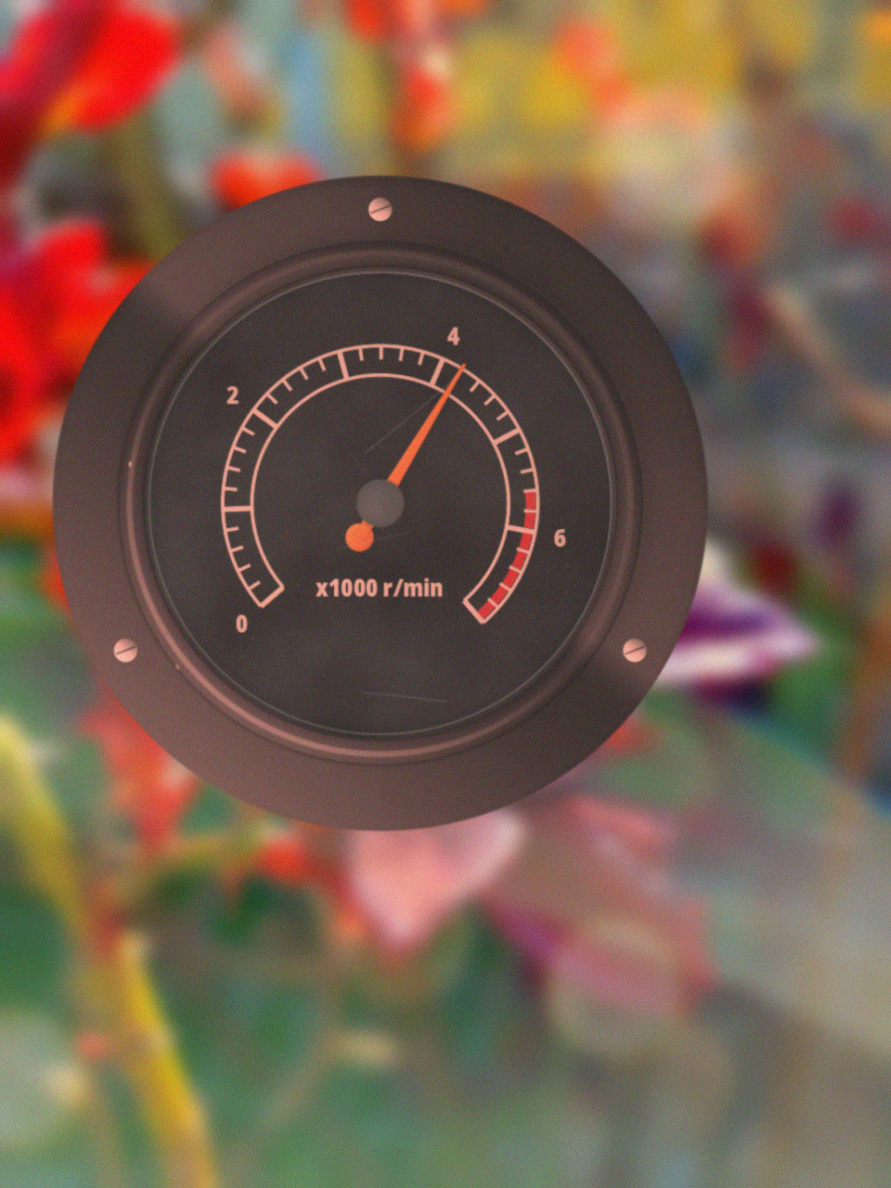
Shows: 4200 rpm
